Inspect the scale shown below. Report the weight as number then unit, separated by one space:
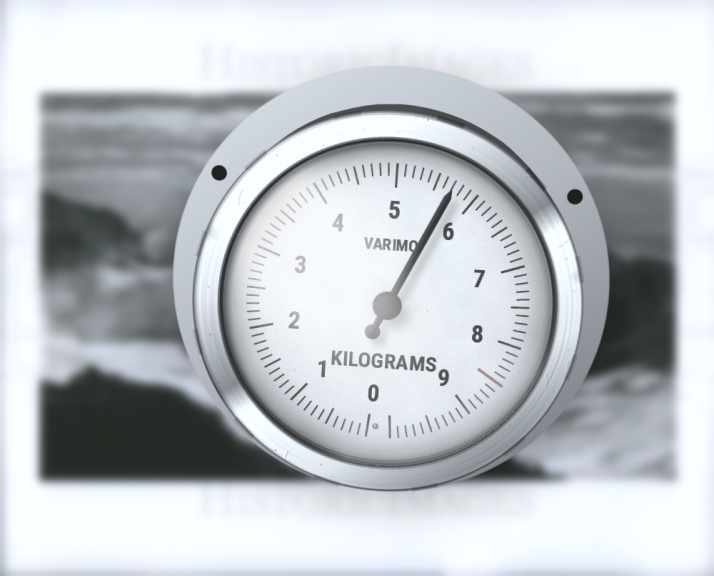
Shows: 5.7 kg
